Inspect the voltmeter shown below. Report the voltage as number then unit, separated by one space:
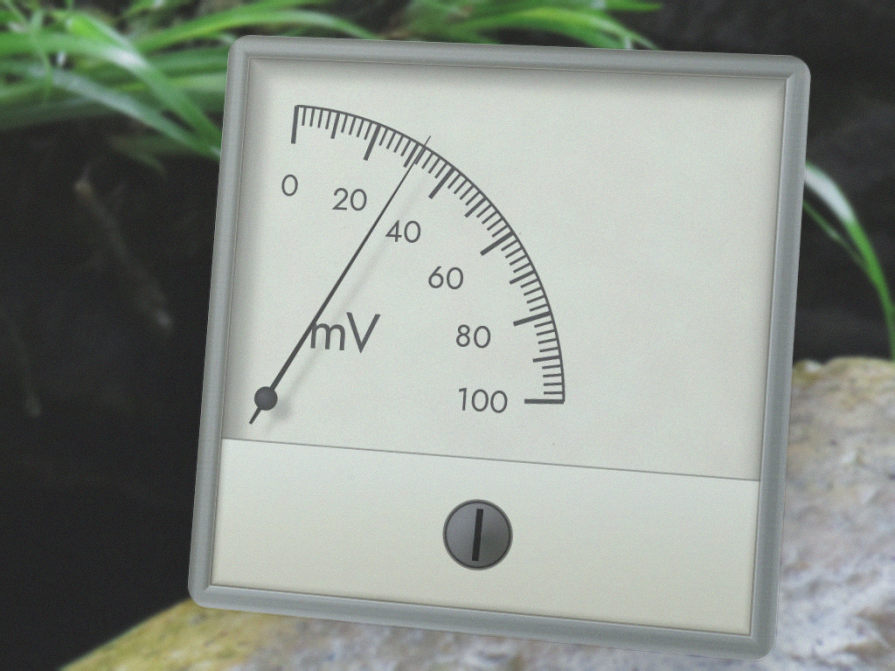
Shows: 32 mV
